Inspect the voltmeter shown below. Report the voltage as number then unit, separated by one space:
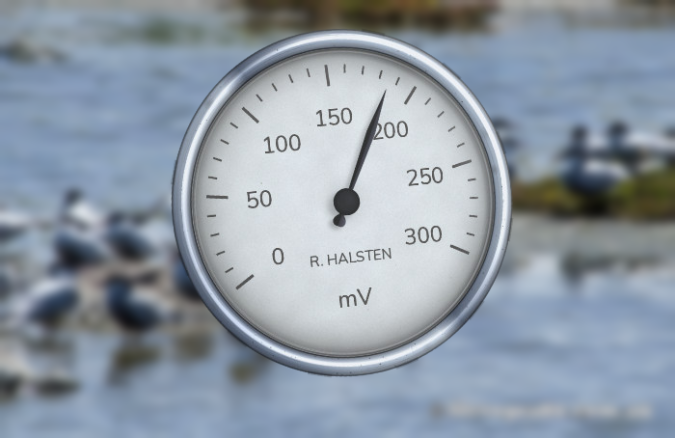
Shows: 185 mV
